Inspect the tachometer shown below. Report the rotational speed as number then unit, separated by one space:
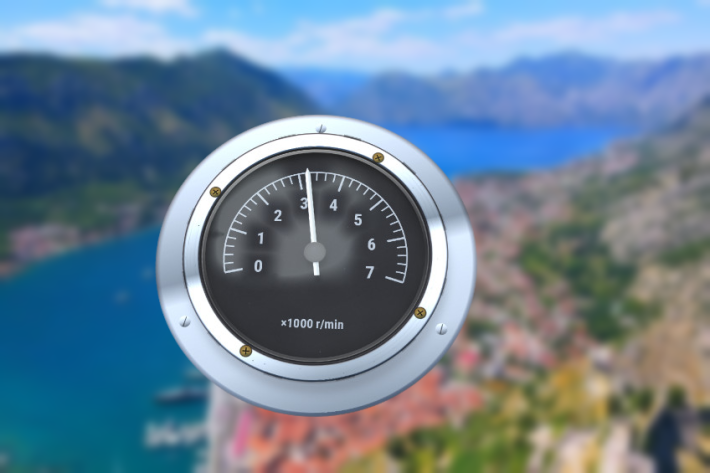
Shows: 3200 rpm
